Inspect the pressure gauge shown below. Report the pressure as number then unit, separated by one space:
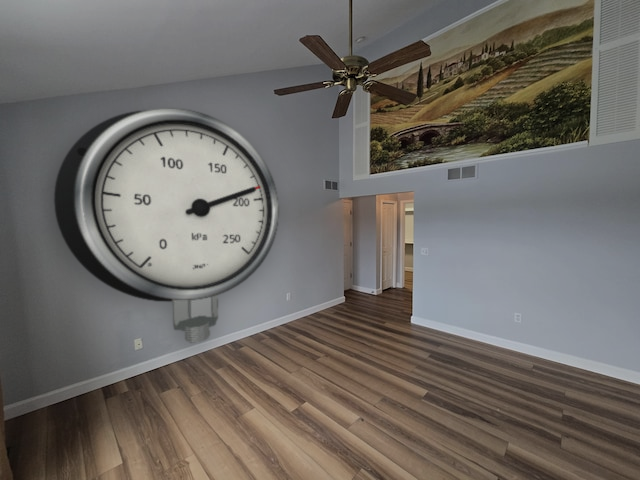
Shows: 190 kPa
